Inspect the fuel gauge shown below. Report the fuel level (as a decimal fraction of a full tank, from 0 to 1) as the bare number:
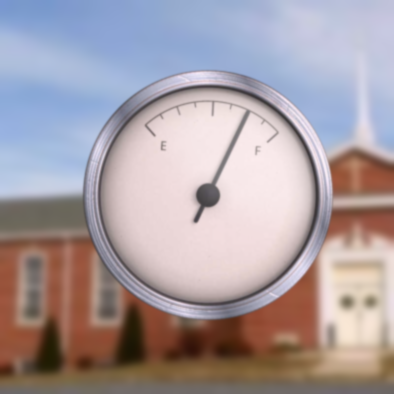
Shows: 0.75
